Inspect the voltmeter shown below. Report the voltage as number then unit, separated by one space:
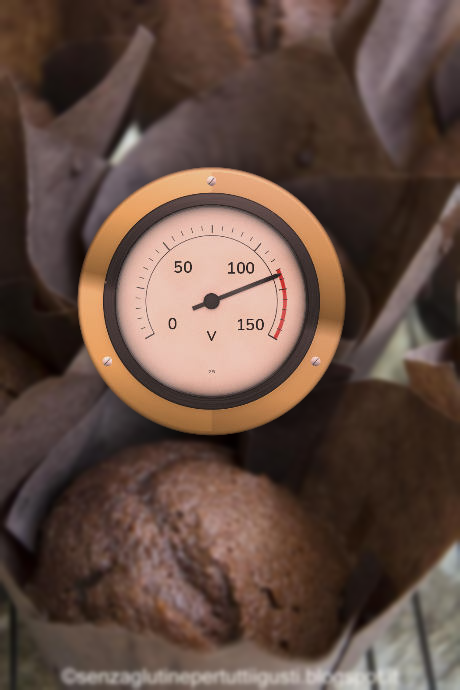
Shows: 117.5 V
